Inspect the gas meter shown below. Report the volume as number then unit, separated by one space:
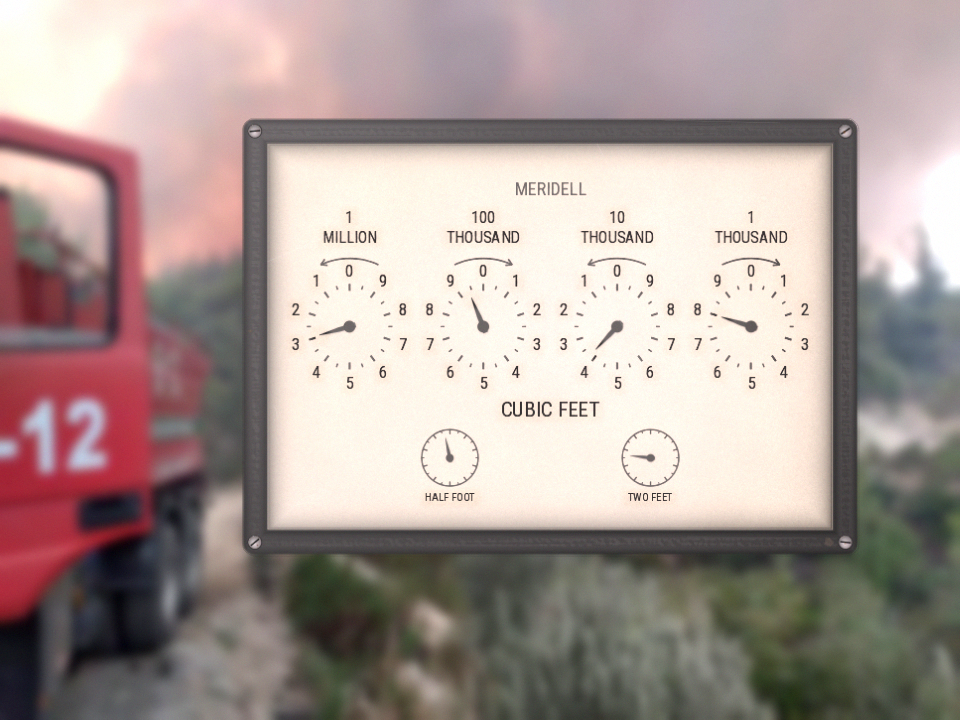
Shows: 293800 ft³
